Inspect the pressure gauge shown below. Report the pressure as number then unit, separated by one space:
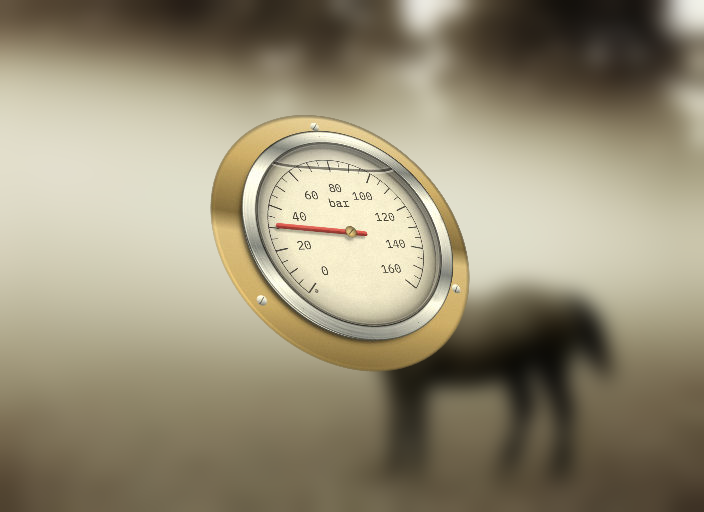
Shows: 30 bar
